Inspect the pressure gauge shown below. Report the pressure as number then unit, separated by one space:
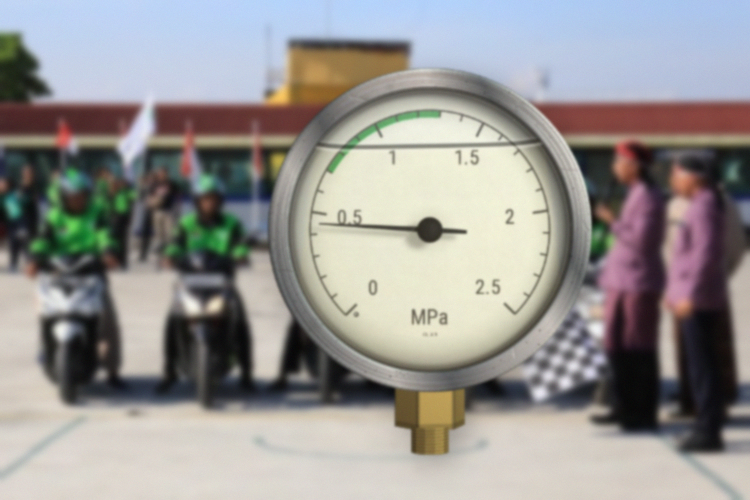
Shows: 0.45 MPa
